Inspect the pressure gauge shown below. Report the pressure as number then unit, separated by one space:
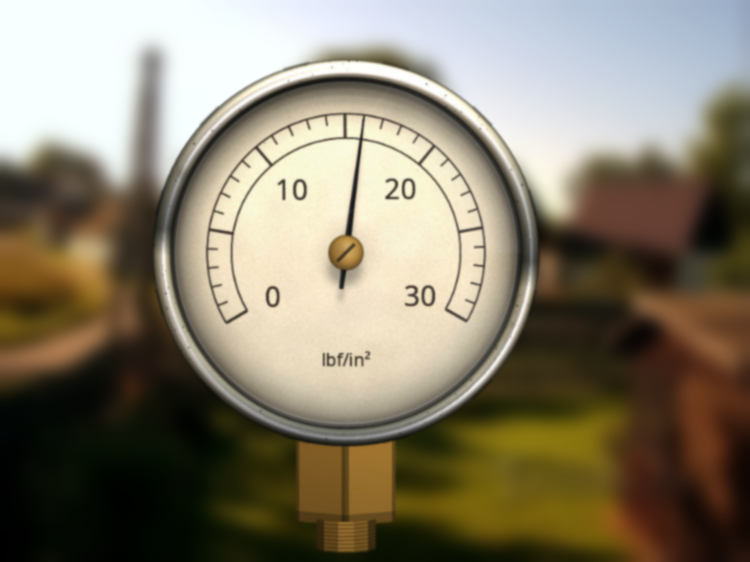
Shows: 16 psi
